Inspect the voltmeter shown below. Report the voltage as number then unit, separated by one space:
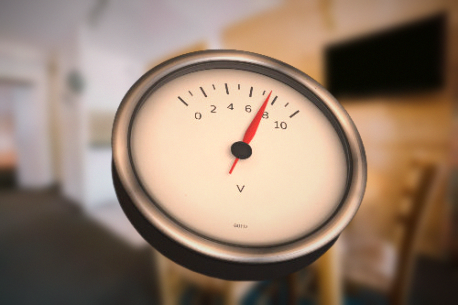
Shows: 7.5 V
